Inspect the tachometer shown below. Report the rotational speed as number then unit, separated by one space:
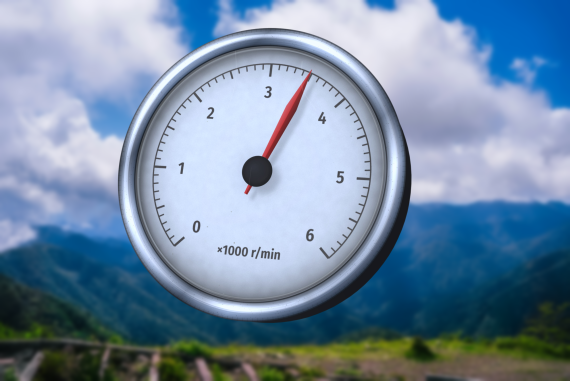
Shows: 3500 rpm
